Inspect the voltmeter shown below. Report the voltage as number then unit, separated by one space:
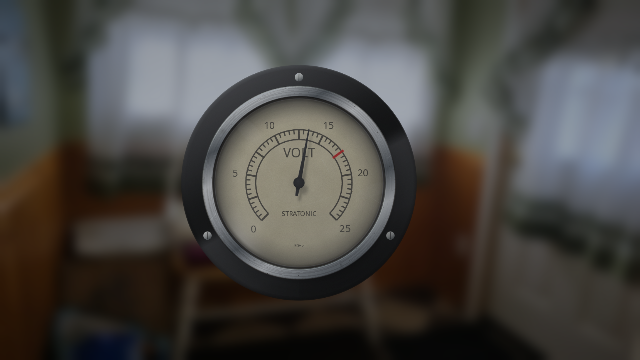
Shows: 13.5 V
